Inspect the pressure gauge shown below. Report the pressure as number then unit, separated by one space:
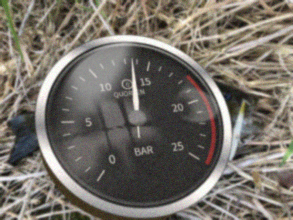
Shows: 13.5 bar
